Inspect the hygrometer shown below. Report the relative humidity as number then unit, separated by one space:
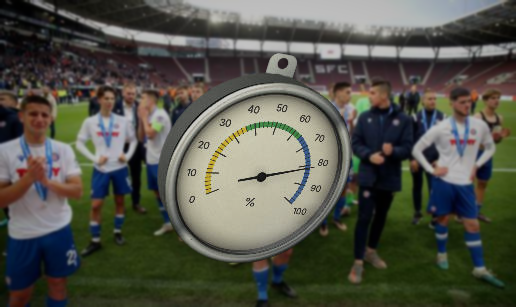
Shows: 80 %
